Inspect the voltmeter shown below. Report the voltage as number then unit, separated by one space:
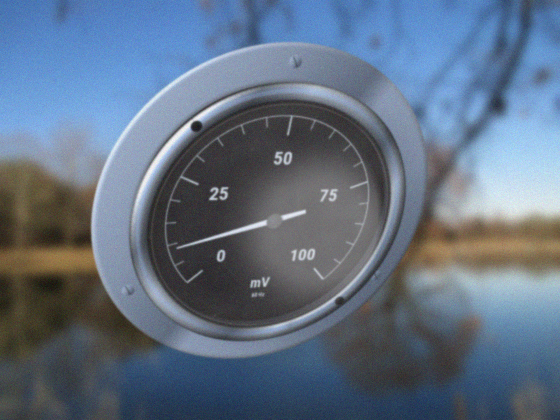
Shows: 10 mV
